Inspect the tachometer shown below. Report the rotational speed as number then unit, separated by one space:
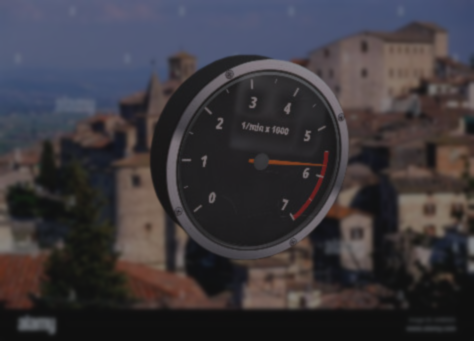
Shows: 5750 rpm
